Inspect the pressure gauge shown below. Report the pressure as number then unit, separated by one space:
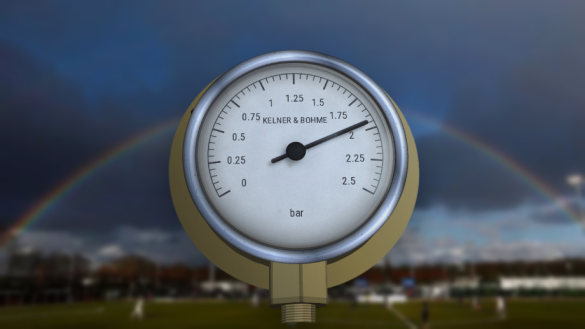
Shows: 1.95 bar
